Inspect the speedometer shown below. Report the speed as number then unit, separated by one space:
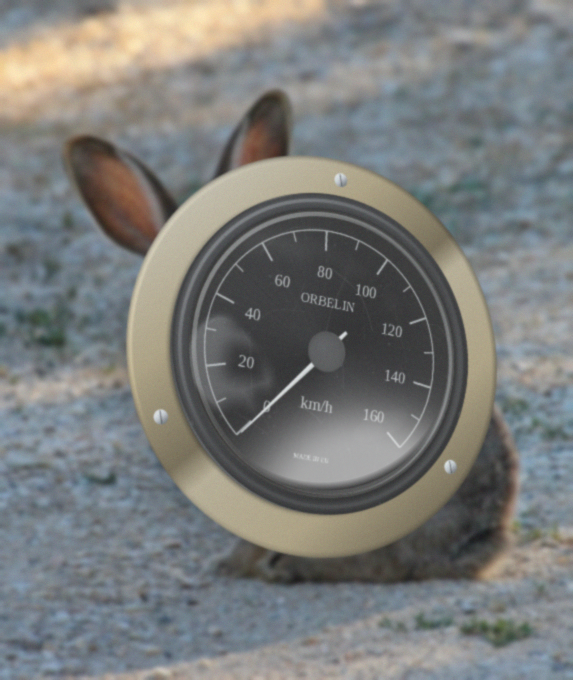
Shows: 0 km/h
